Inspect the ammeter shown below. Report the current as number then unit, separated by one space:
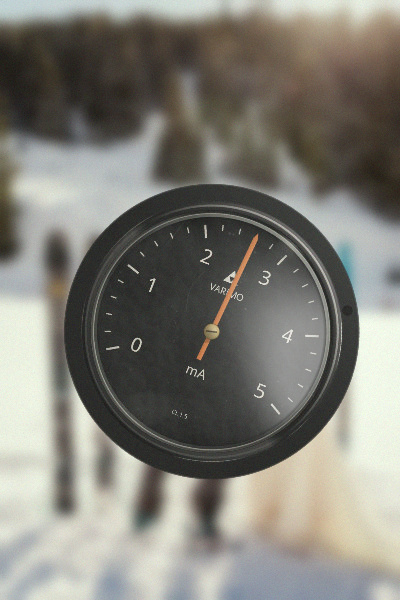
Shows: 2.6 mA
